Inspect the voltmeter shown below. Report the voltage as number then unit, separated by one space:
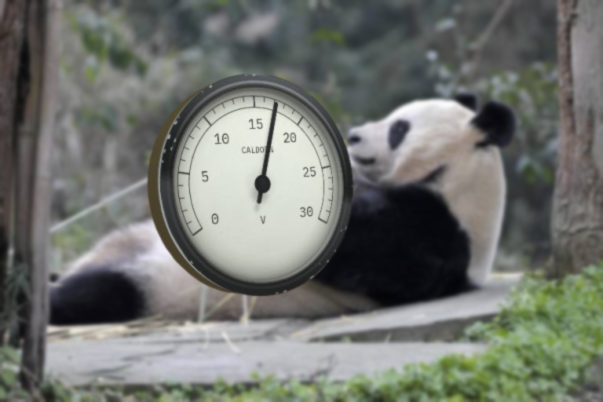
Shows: 17 V
